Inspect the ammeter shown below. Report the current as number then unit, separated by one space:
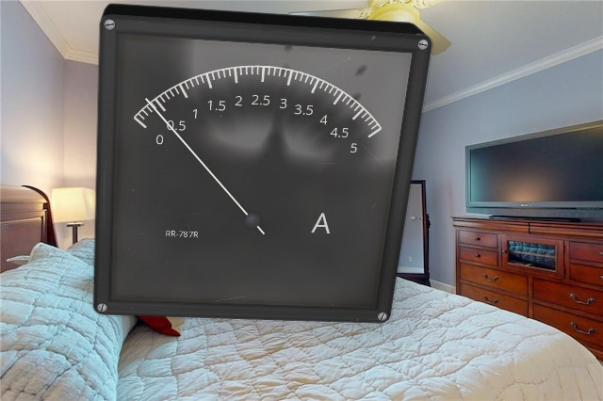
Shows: 0.4 A
